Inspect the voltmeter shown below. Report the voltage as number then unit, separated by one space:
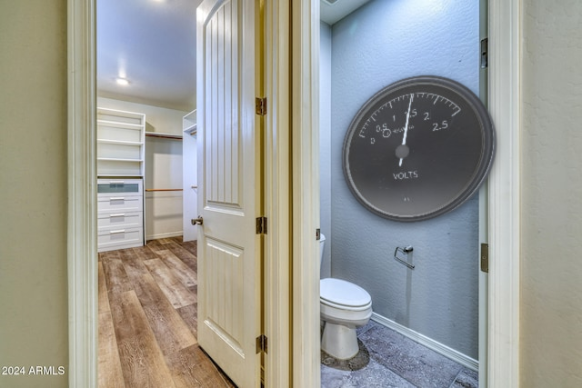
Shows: 1.5 V
